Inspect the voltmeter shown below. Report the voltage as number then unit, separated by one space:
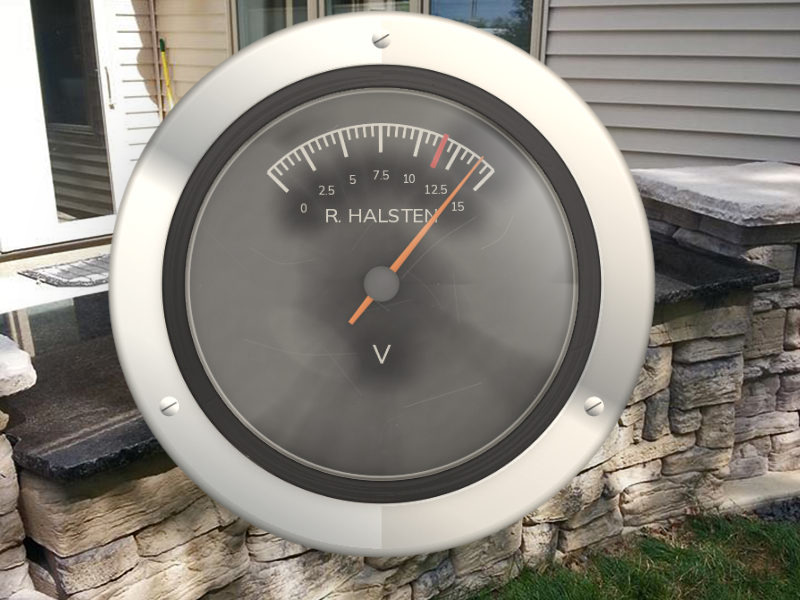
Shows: 14 V
